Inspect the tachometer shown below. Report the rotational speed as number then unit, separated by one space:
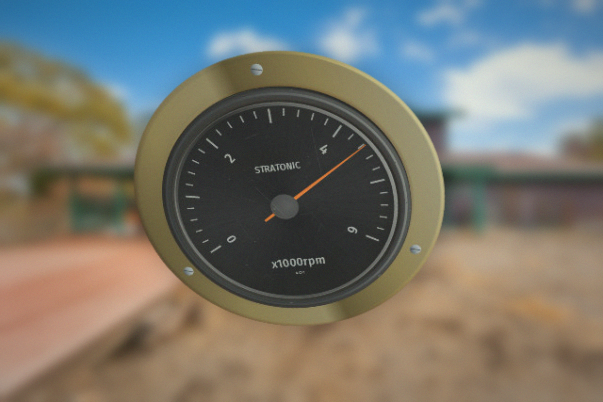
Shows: 4400 rpm
